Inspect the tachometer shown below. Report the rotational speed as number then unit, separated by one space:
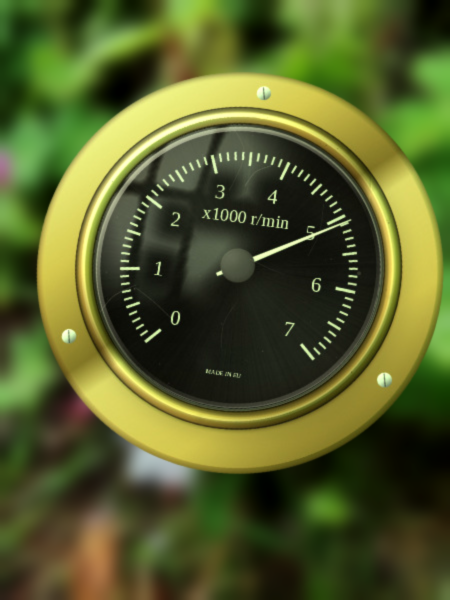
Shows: 5100 rpm
